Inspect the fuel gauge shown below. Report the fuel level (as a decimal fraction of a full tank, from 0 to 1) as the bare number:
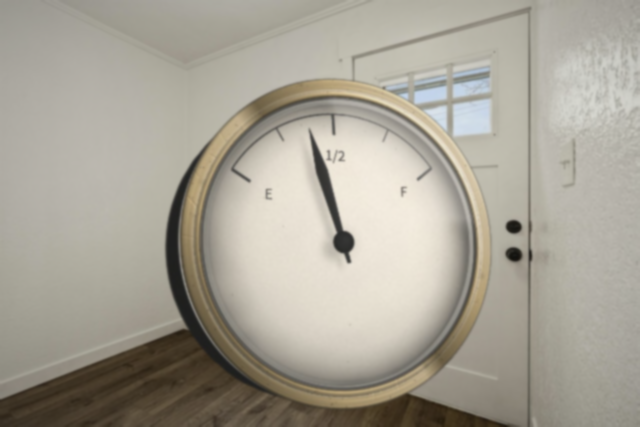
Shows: 0.375
